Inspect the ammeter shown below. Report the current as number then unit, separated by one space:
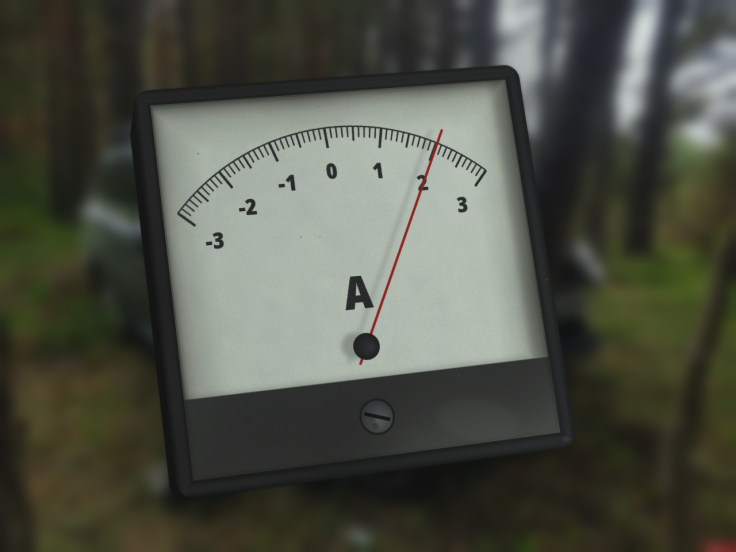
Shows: 2 A
